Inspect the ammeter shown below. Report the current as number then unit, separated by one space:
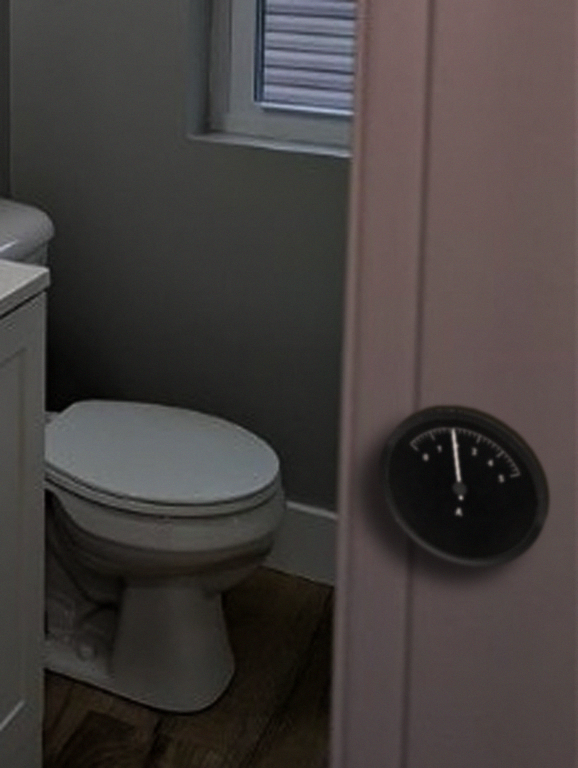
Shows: 2 A
